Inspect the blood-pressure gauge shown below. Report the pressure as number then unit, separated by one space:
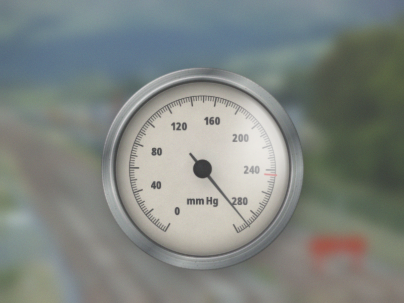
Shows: 290 mmHg
